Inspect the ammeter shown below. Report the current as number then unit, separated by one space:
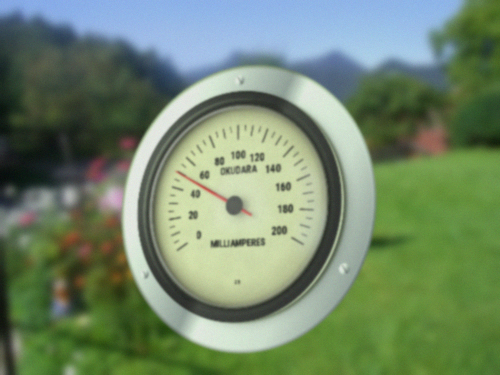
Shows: 50 mA
